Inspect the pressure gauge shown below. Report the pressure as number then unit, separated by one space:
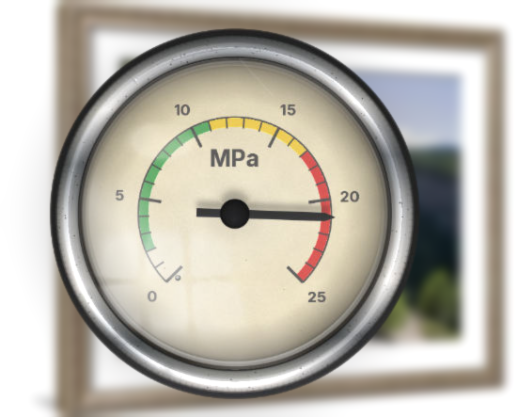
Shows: 21 MPa
